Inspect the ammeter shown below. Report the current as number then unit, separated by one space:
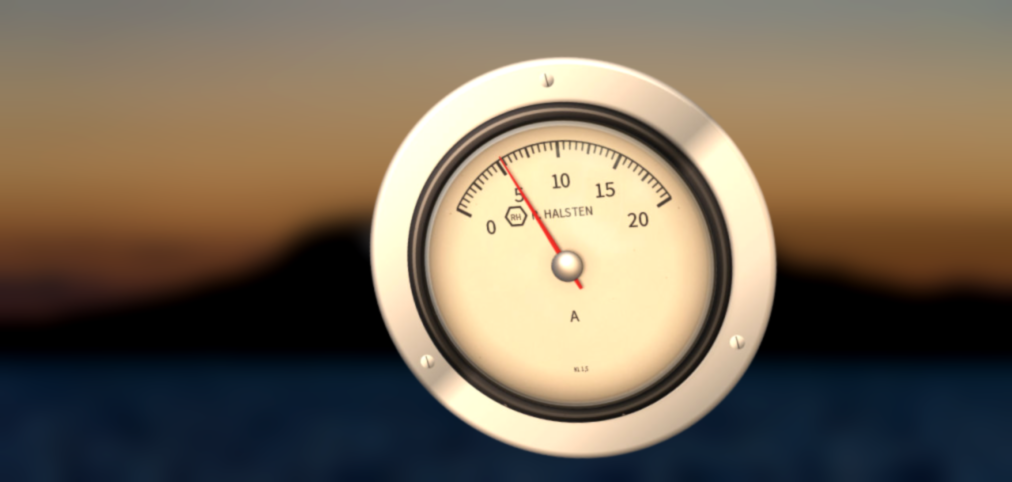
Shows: 5.5 A
